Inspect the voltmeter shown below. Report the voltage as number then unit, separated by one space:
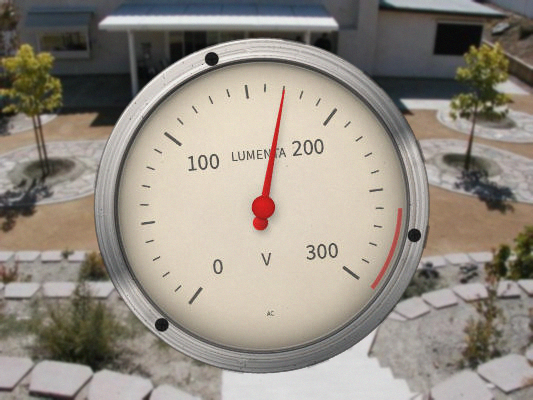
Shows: 170 V
